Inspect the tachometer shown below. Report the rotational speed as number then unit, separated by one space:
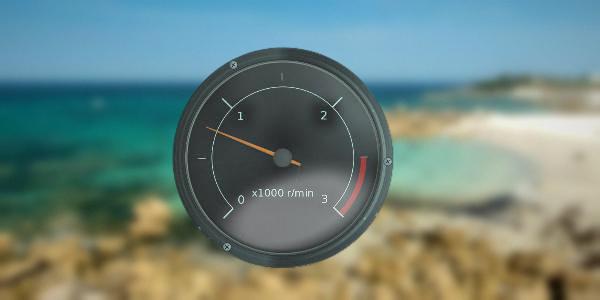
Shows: 750 rpm
